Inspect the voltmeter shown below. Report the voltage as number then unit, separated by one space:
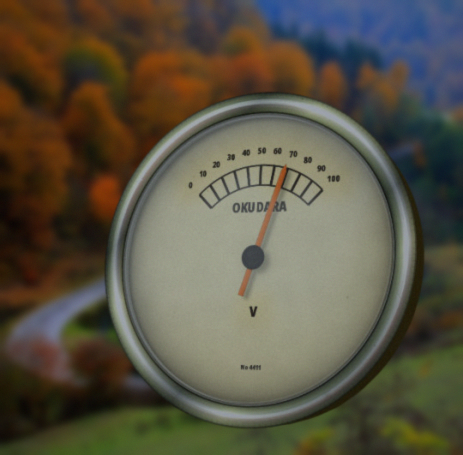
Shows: 70 V
